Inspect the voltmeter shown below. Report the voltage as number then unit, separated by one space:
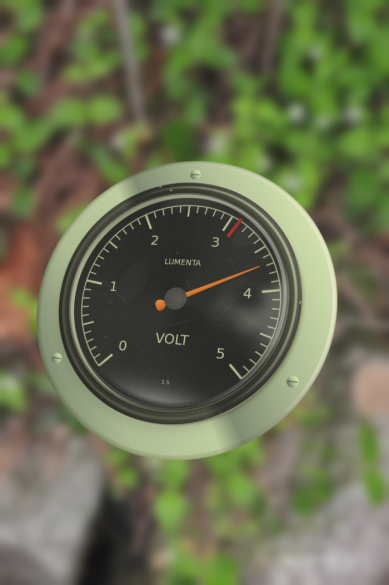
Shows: 3.7 V
